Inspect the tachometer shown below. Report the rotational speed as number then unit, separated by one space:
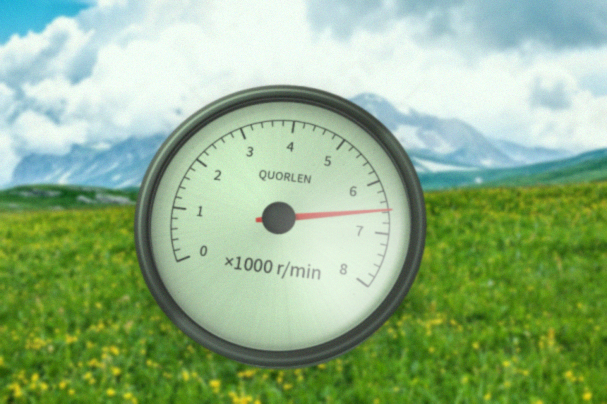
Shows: 6600 rpm
